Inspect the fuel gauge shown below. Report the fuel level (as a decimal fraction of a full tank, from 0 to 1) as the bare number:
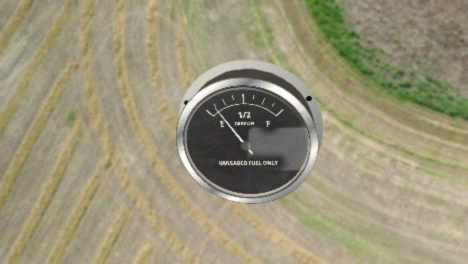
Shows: 0.125
